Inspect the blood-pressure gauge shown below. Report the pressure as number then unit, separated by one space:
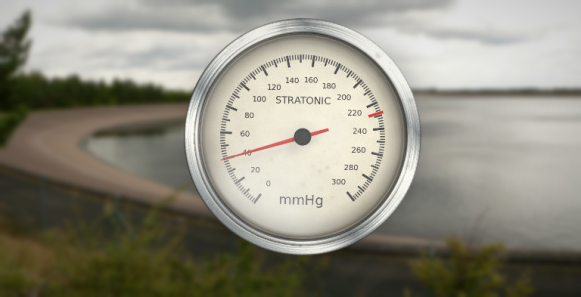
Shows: 40 mmHg
